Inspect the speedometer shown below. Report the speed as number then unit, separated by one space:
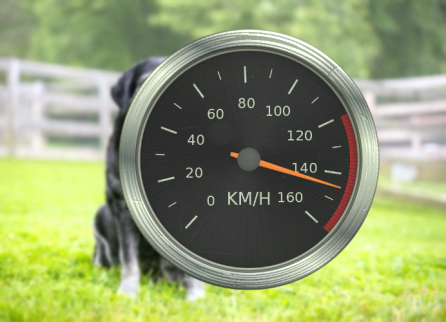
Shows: 145 km/h
